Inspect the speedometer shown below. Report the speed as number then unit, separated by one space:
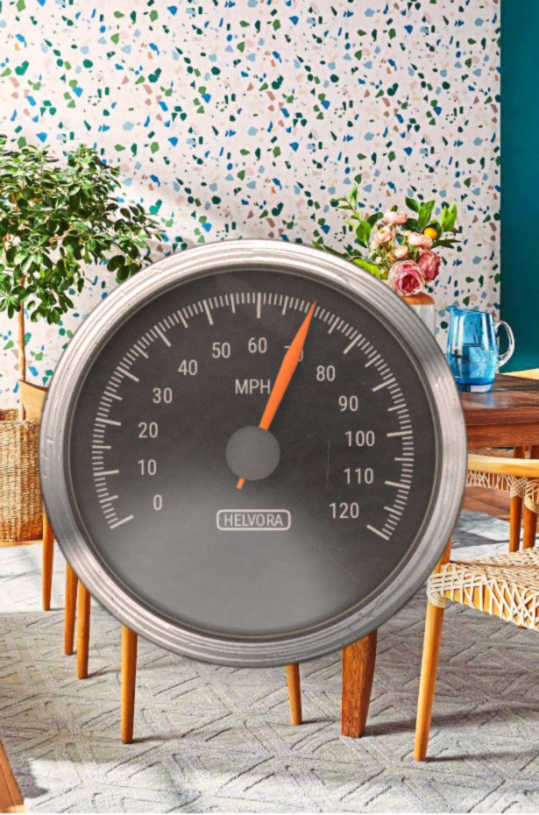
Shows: 70 mph
